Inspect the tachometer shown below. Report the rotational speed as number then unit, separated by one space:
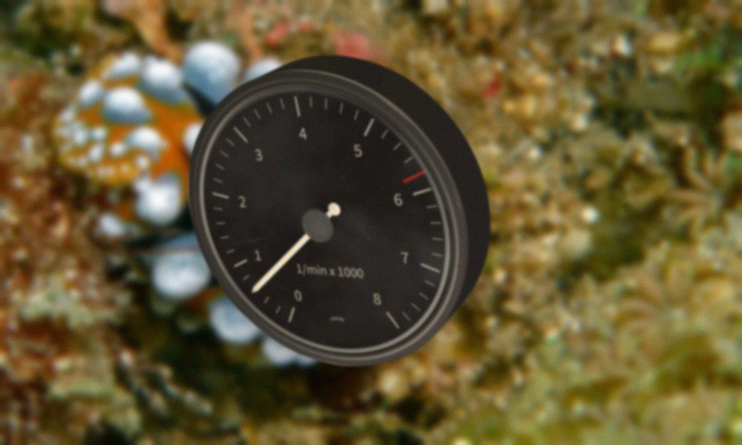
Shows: 600 rpm
